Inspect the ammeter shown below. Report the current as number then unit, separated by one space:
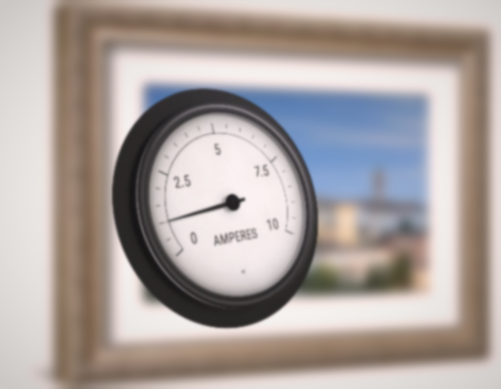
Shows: 1 A
